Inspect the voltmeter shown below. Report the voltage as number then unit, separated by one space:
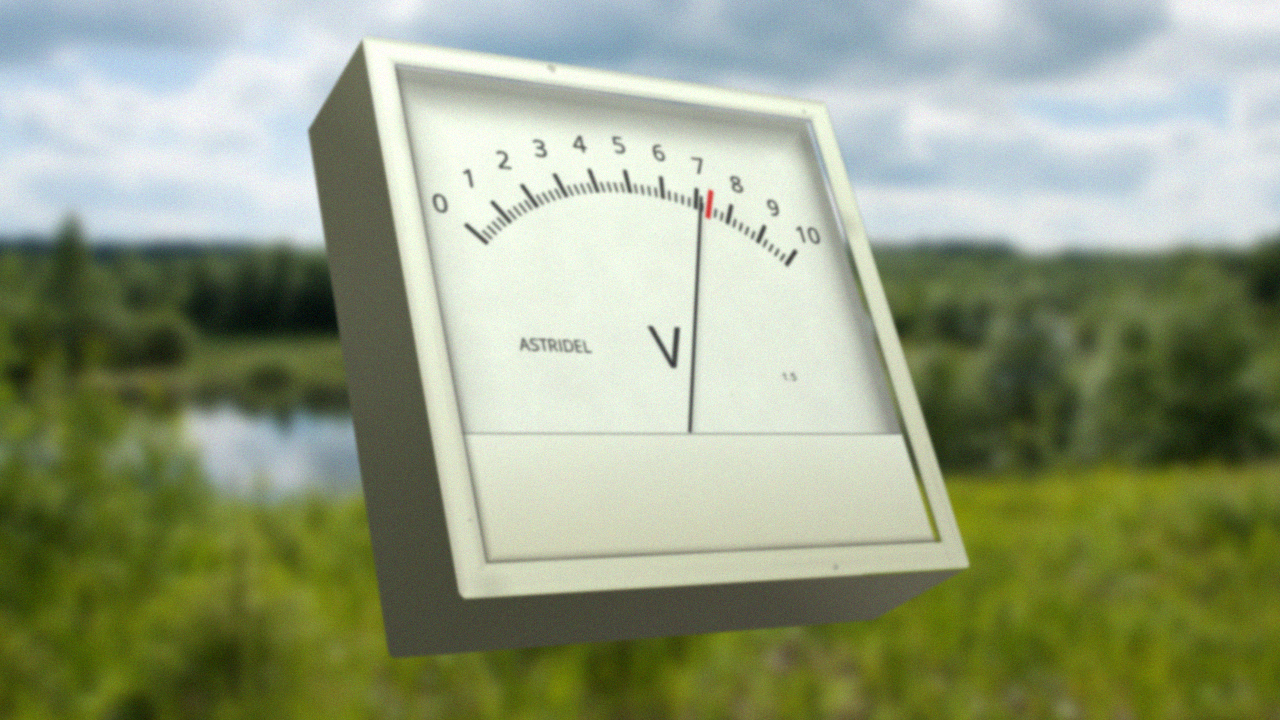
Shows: 7 V
